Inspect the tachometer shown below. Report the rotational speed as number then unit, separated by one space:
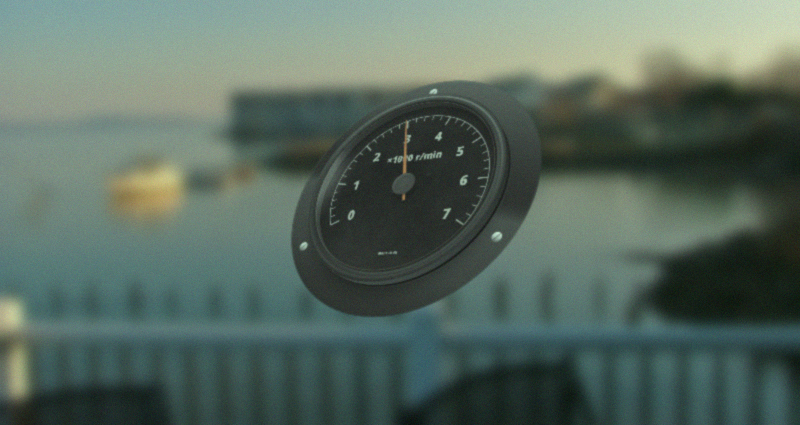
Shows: 3000 rpm
